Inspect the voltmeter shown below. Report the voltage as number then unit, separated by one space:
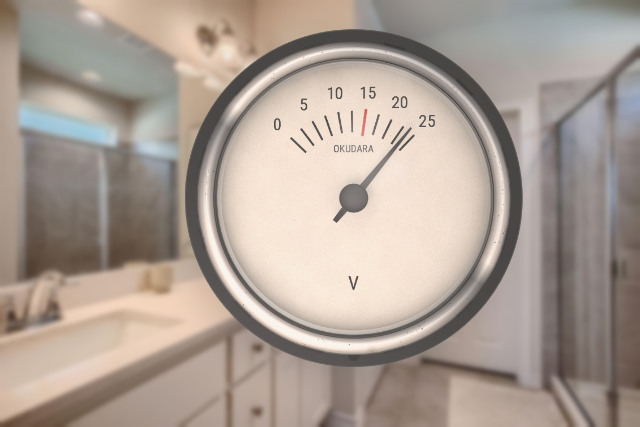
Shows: 23.75 V
